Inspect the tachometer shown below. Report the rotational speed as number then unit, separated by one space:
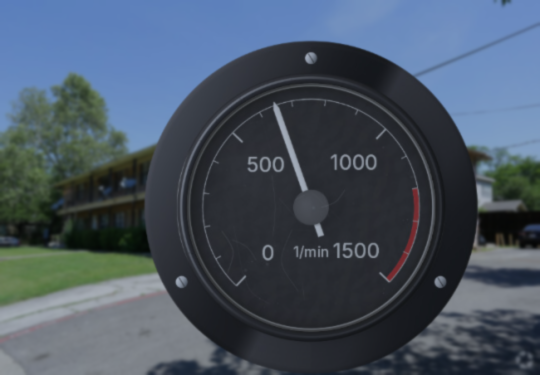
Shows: 650 rpm
